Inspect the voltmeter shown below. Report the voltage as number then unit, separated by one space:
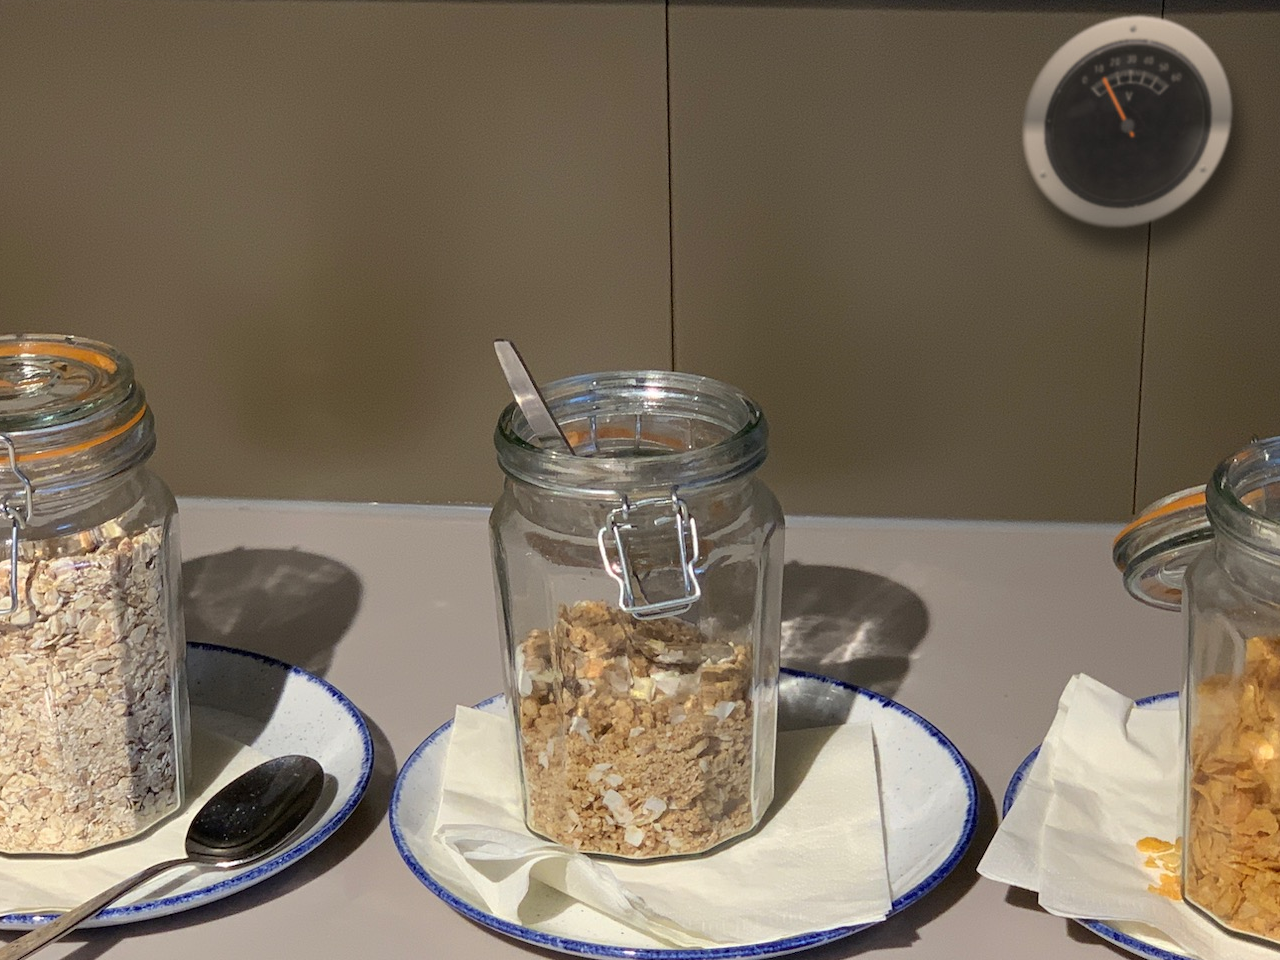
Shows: 10 V
